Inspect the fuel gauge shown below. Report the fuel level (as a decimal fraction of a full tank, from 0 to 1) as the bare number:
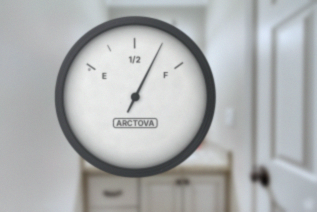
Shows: 0.75
